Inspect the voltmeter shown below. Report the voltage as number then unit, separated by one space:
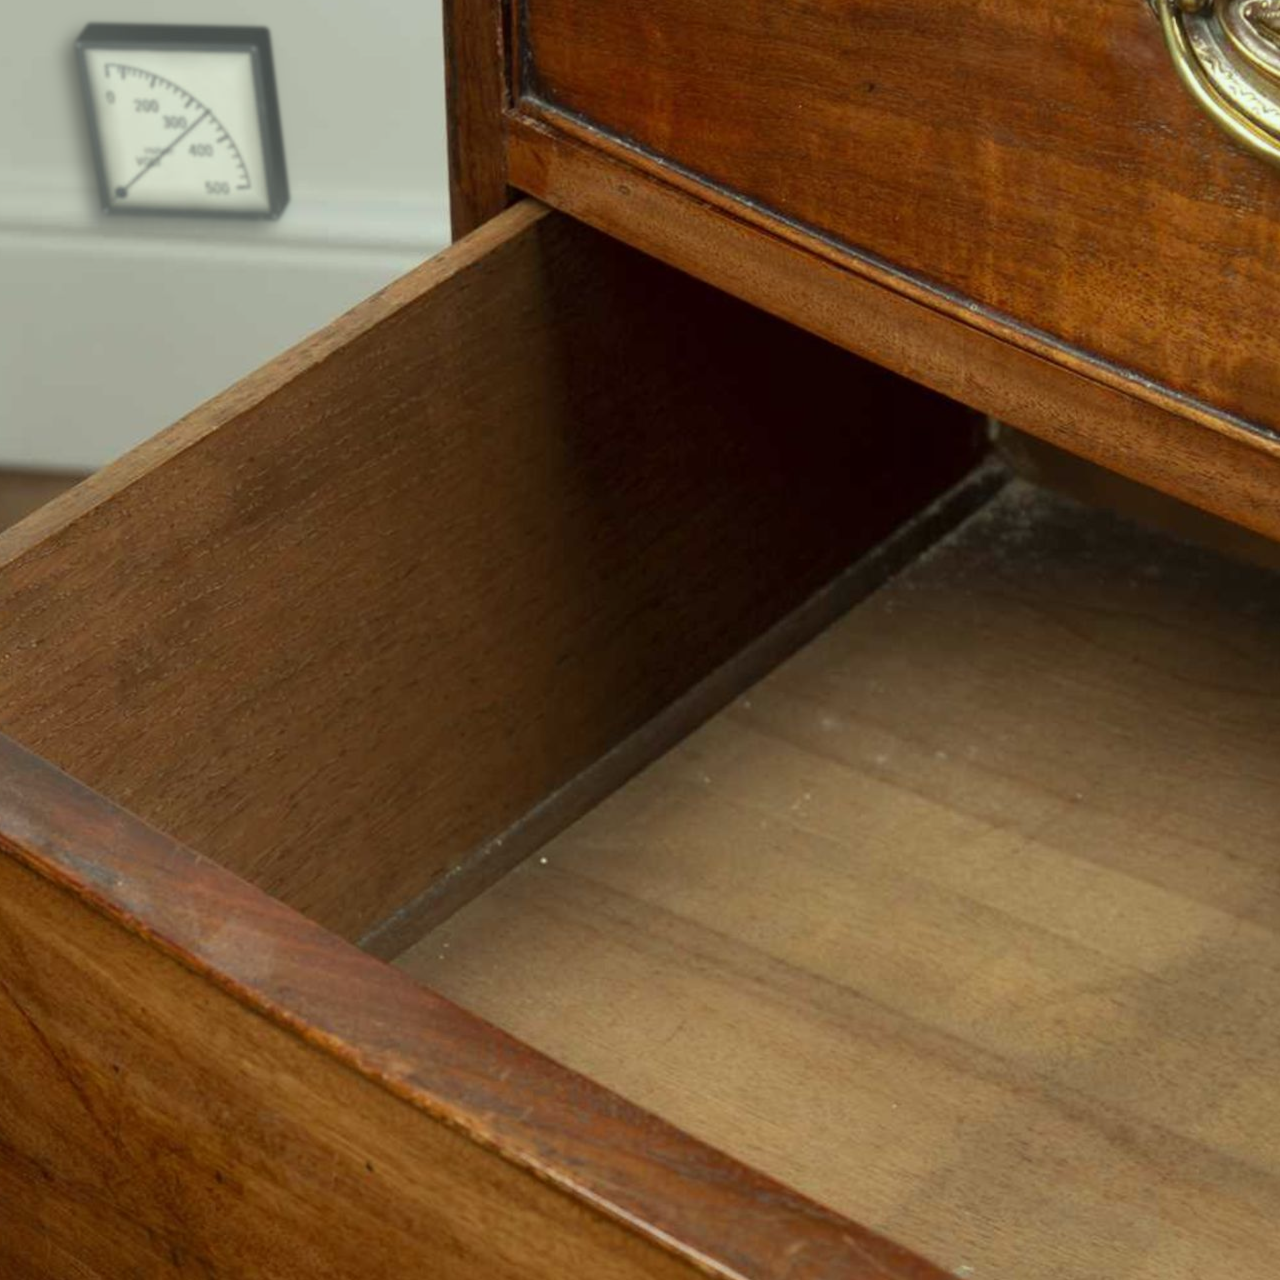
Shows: 340 V
